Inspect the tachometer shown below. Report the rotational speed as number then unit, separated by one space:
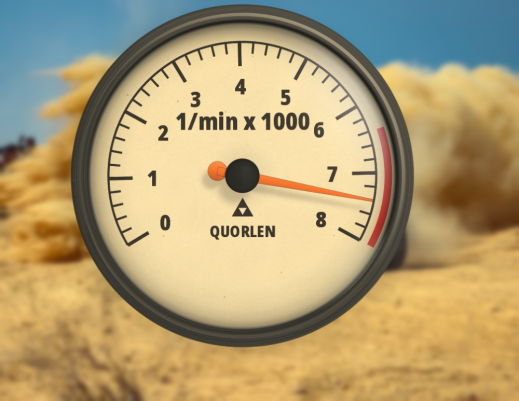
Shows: 7400 rpm
